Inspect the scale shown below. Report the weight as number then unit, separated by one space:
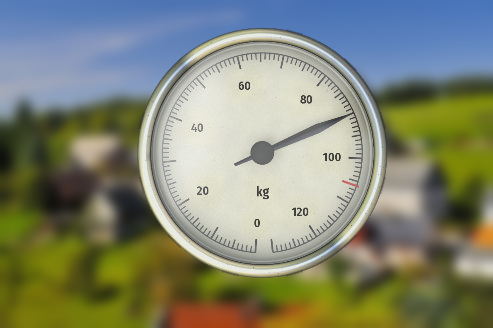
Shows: 90 kg
